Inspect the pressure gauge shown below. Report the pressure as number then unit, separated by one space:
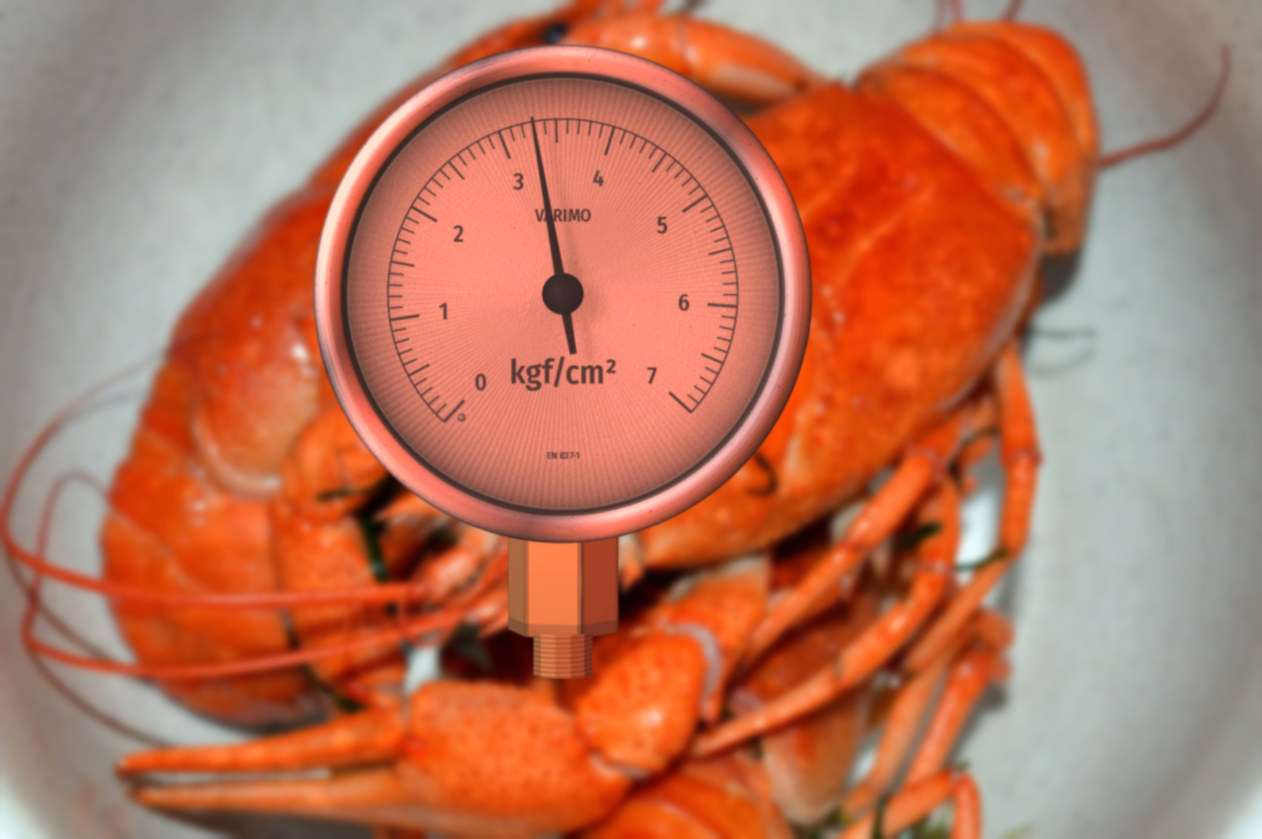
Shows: 3.3 kg/cm²
